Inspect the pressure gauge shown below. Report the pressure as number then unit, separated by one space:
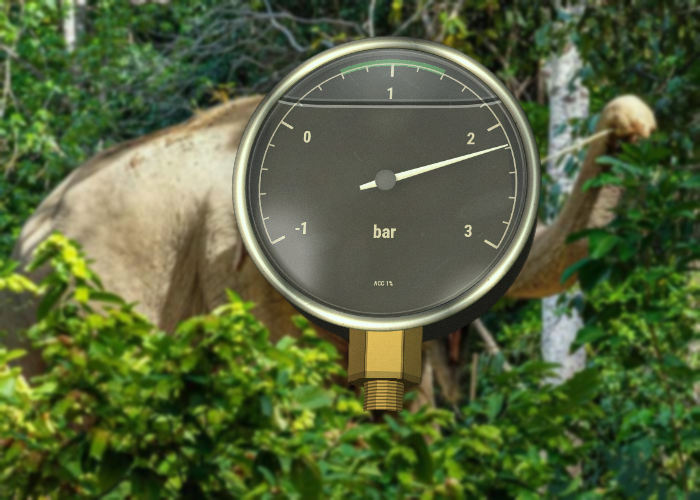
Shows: 2.2 bar
